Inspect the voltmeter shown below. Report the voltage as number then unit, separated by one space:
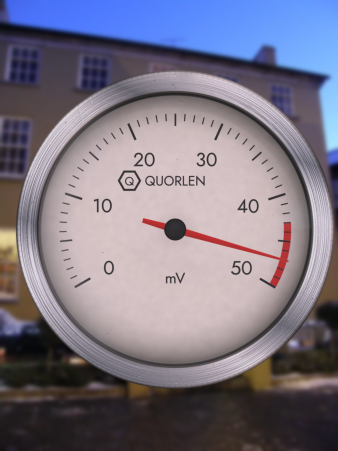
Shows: 47 mV
